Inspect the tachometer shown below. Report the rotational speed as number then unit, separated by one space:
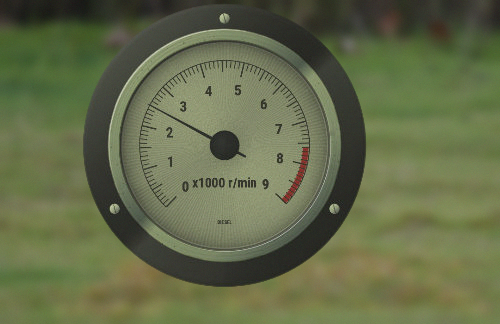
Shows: 2500 rpm
